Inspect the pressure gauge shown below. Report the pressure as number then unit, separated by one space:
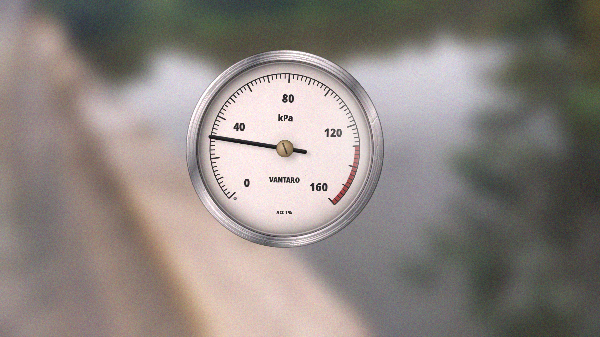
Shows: 30 kPa
